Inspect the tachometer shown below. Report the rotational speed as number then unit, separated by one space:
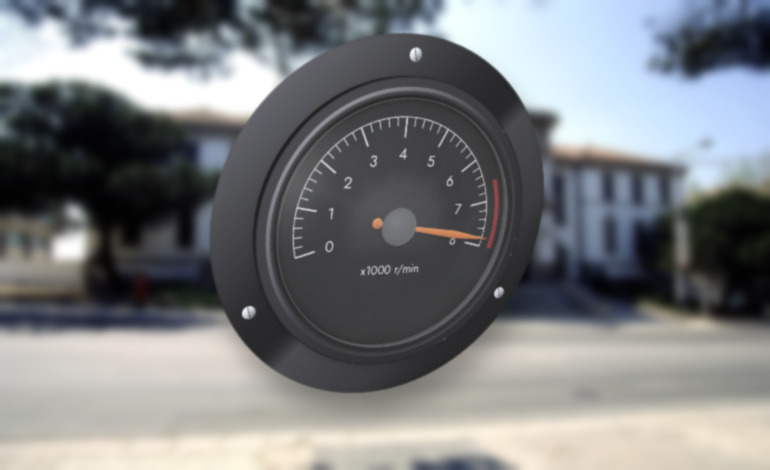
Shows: 7800 rpm
